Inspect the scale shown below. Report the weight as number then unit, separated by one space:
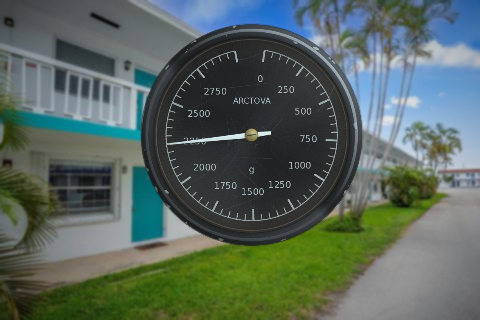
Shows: 2250 g
